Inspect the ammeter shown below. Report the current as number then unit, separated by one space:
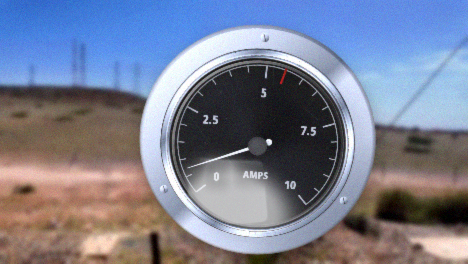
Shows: 0.75 A
